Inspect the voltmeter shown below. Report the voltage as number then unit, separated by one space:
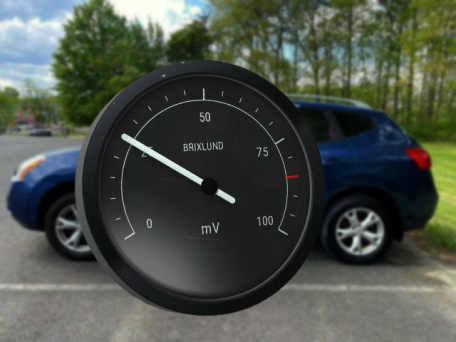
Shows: 25 mV
